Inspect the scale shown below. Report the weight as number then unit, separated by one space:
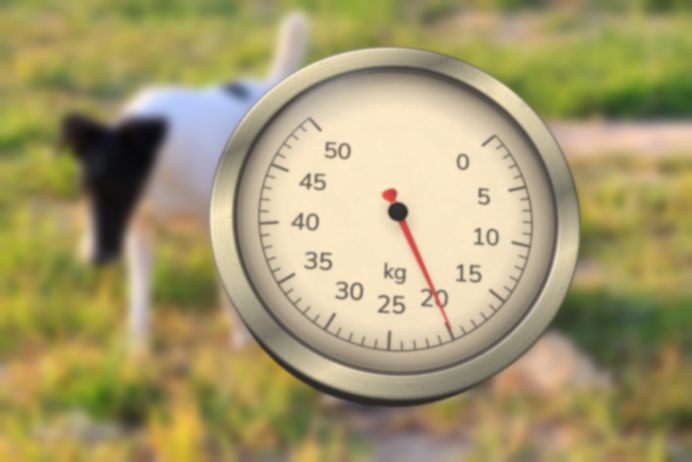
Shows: 20 kg
